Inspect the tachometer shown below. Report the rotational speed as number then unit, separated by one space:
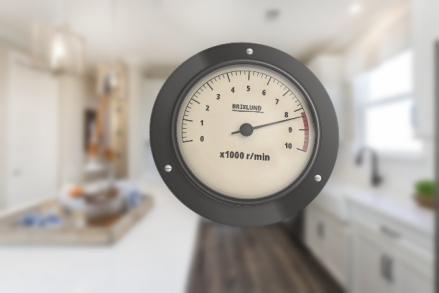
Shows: 8400 rpm
